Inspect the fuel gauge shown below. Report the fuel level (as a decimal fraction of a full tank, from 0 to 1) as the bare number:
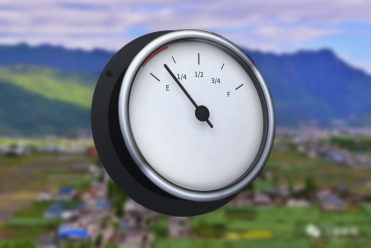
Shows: 0.125
